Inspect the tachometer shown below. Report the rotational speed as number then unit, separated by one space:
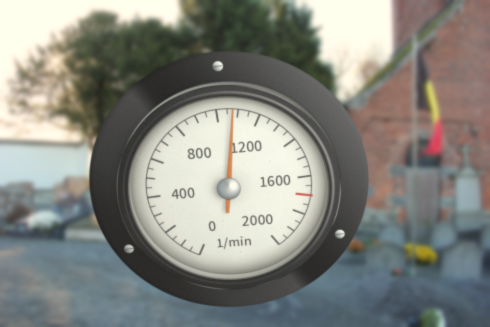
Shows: 1075 rpm
